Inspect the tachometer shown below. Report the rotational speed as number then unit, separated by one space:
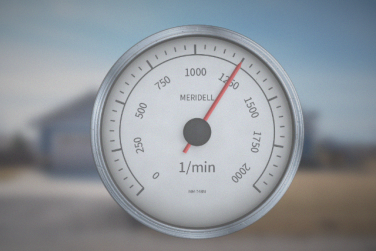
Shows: 1250 rpm
